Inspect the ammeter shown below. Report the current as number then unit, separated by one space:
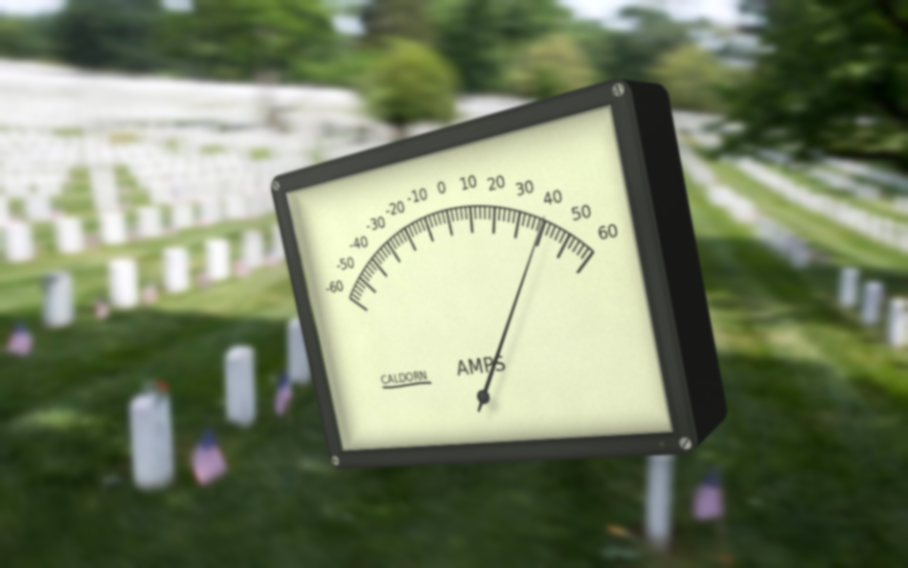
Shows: 40 A
